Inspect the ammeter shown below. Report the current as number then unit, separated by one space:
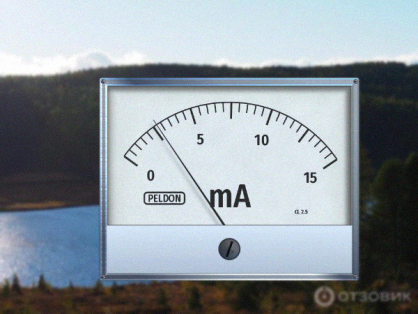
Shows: 2.75 mA
